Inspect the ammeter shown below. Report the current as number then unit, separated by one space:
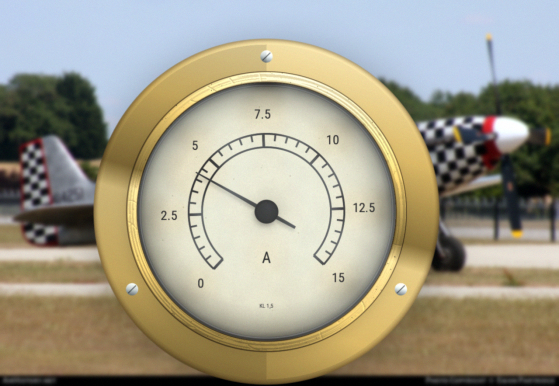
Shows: 4.25 A
